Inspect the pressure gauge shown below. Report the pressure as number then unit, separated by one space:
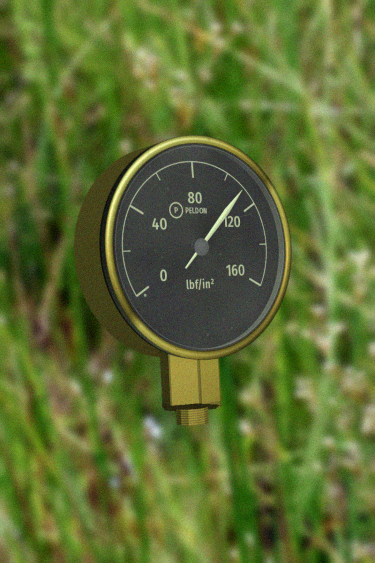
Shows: 110 psi
